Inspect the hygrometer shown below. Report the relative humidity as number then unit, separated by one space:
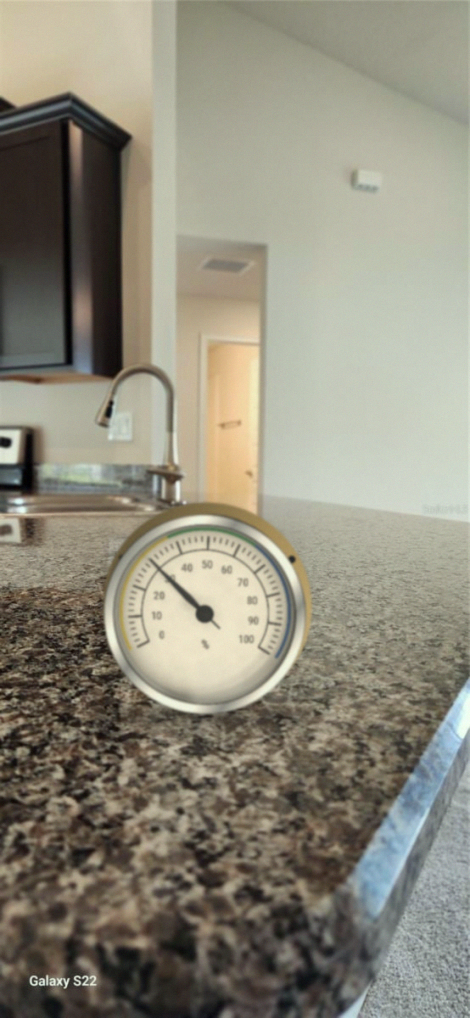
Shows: 30 %
